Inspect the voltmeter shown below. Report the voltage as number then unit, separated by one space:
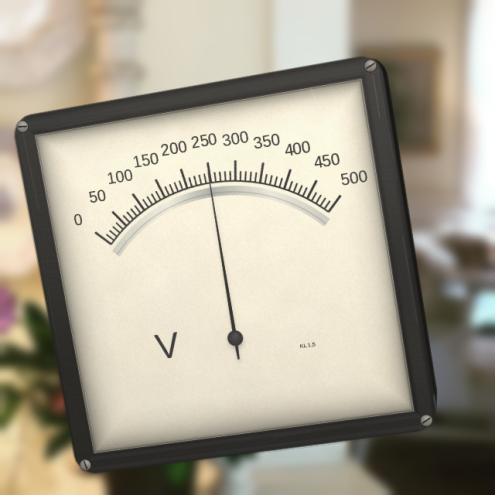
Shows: 250 V
